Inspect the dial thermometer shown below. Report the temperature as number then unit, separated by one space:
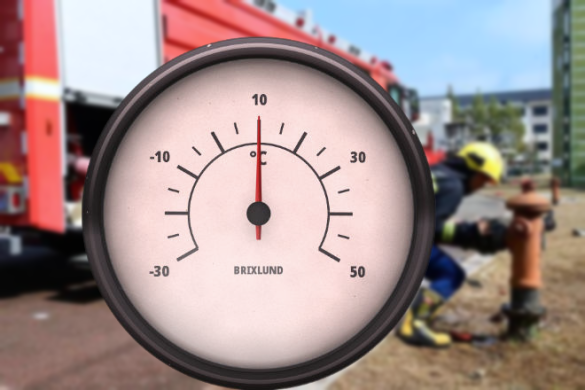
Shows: 10 °C
